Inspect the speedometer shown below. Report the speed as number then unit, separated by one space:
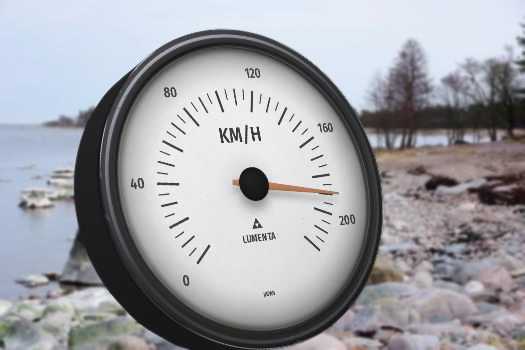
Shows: 190 km/h
